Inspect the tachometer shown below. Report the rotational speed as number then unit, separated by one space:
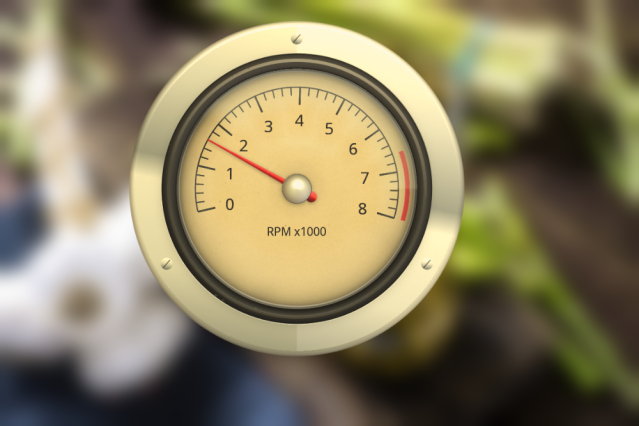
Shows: 1600 rpm
